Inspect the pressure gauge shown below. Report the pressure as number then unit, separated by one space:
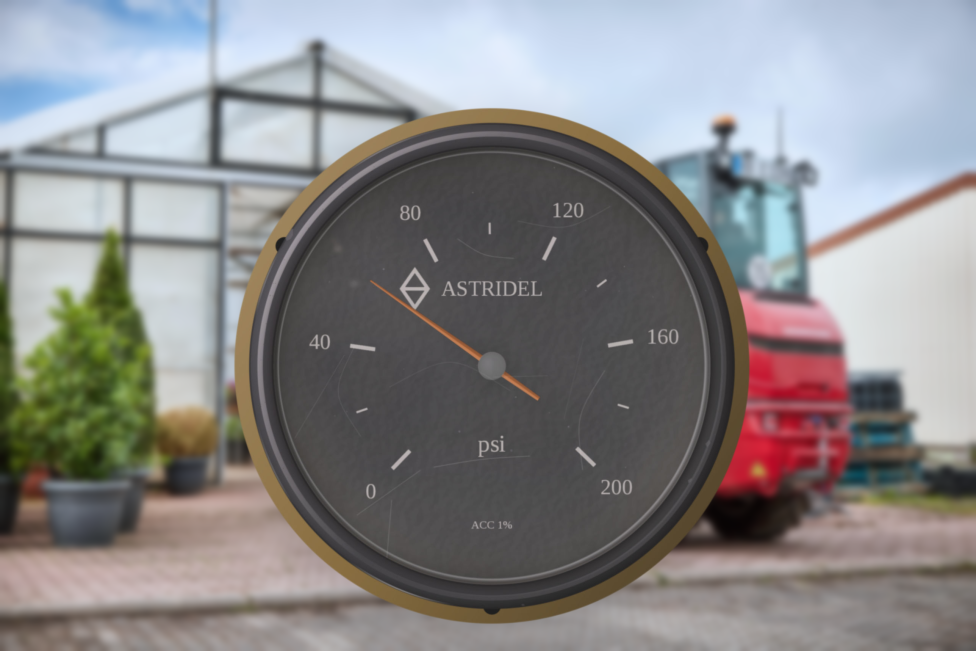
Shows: 60 psi
